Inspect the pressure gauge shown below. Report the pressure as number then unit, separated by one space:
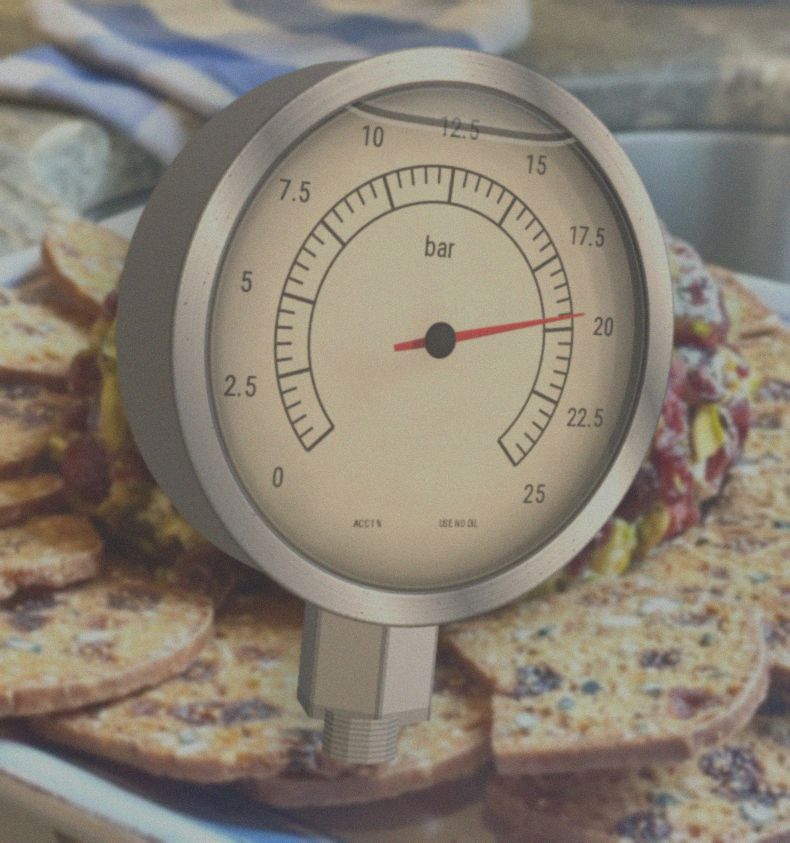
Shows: 19.5 bar
